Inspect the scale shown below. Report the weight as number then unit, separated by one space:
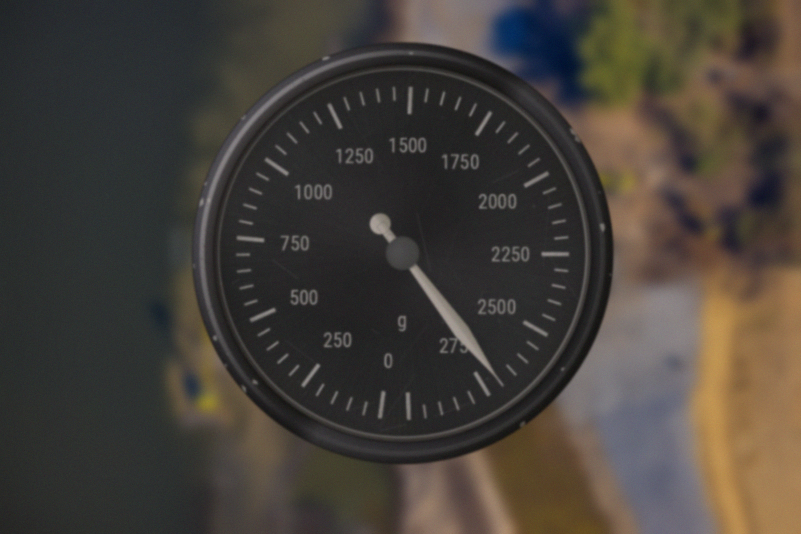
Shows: 2700 g
